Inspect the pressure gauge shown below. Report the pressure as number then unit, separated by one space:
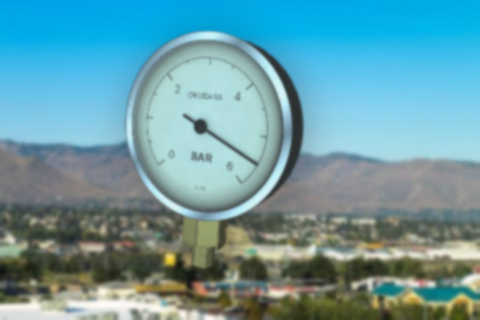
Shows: 5.5 bar
